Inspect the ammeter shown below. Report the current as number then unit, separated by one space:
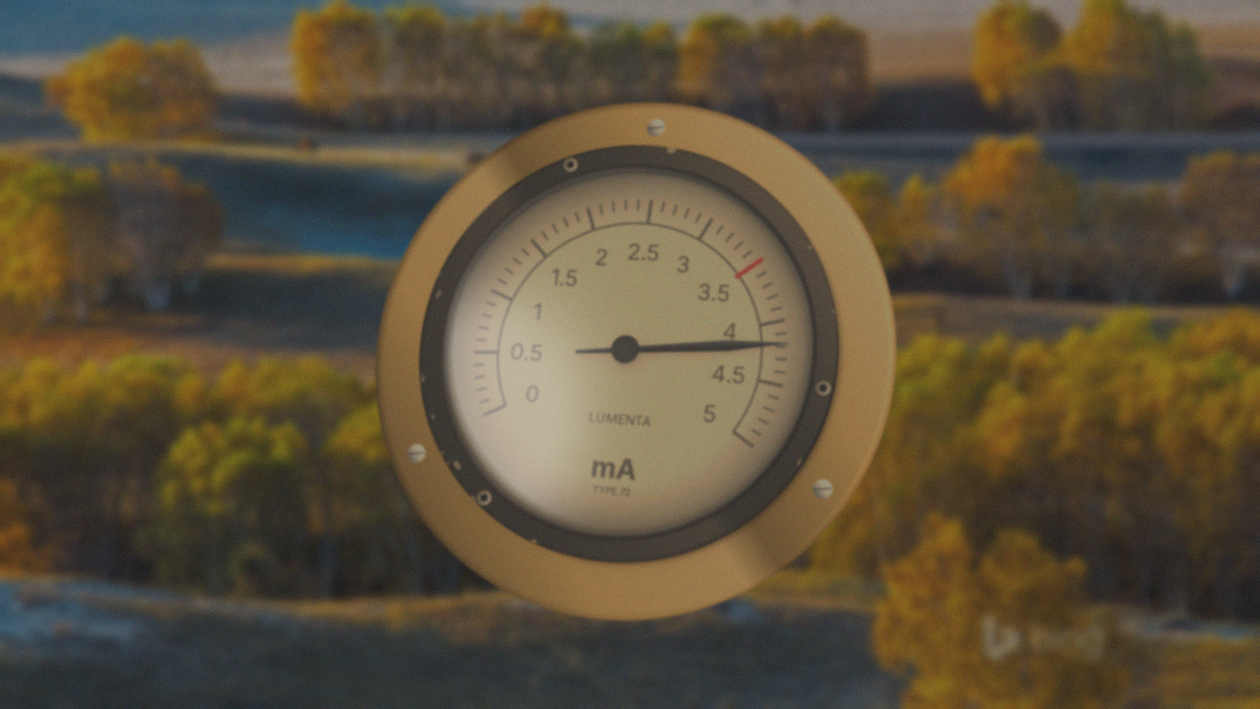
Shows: 4.2 mA
